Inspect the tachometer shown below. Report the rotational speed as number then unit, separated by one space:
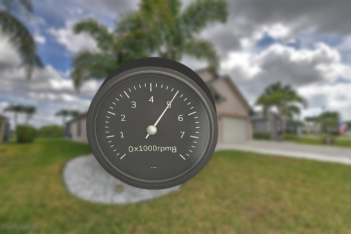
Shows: 5000 rpm
